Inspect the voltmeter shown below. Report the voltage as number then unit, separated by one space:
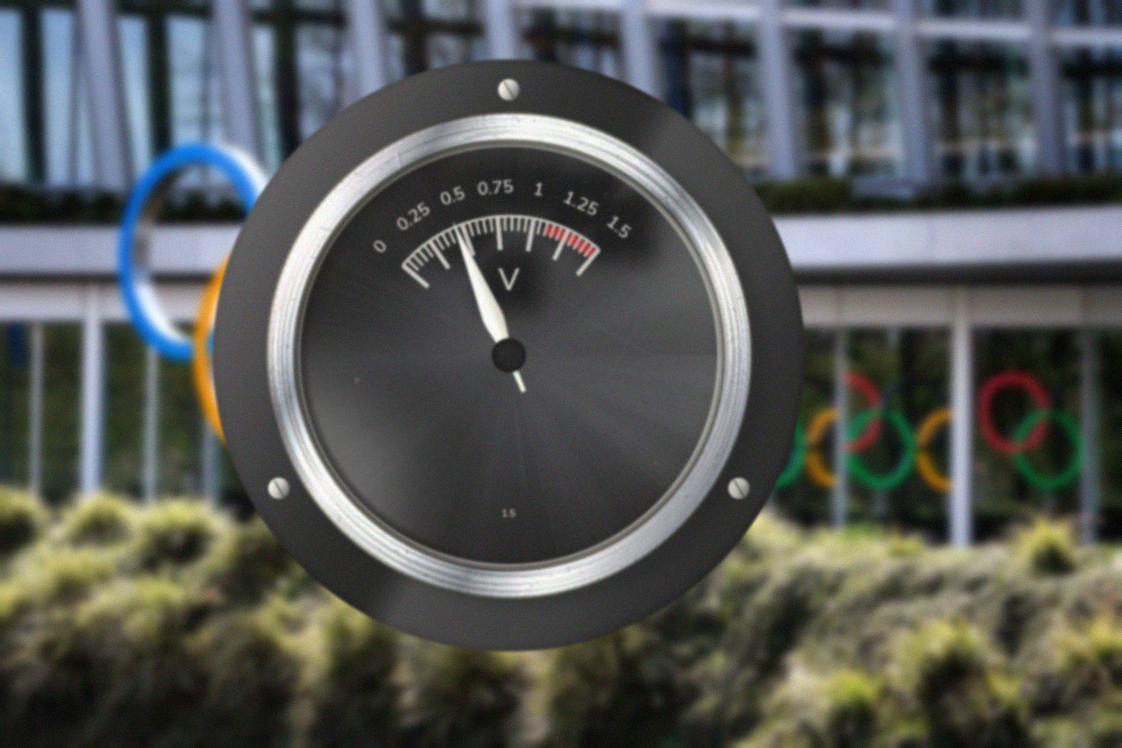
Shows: 0.45 V
